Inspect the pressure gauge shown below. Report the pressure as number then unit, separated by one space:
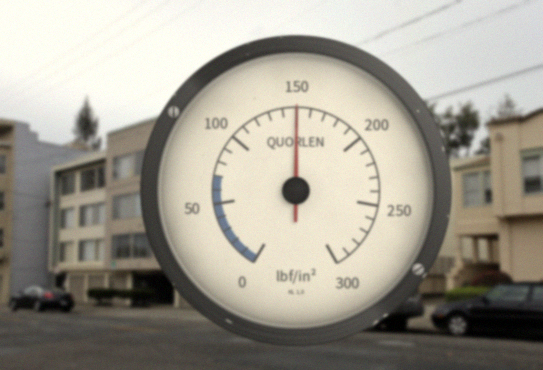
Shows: 150 psi
